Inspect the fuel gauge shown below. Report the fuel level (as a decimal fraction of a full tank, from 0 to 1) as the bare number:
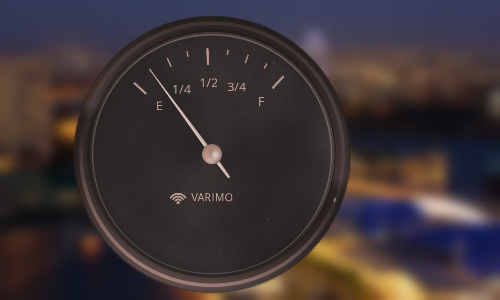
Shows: 0.125
